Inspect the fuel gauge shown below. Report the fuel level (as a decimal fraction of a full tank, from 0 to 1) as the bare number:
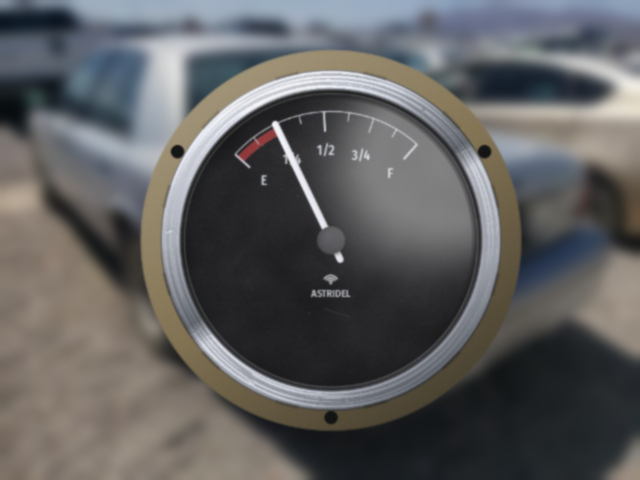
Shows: 0.25
